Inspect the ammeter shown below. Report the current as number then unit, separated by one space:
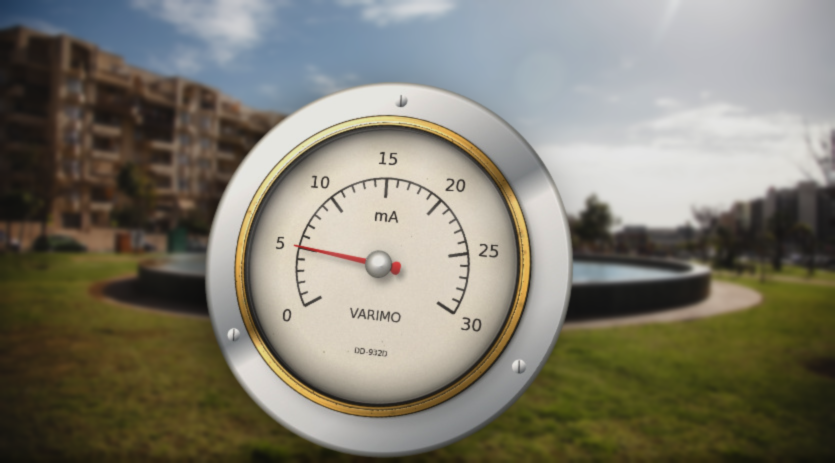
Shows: 5 mA
